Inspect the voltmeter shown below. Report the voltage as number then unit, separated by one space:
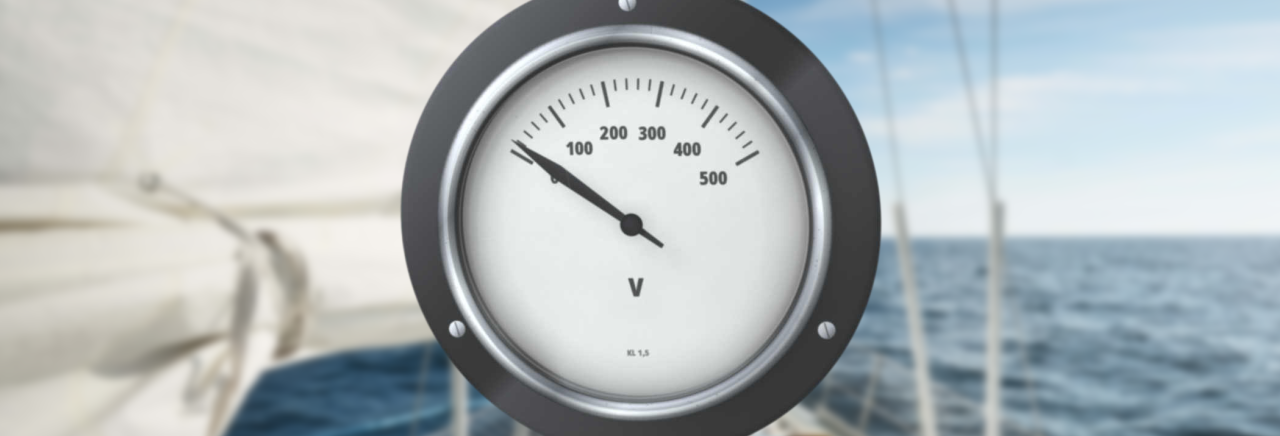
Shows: 20 V
